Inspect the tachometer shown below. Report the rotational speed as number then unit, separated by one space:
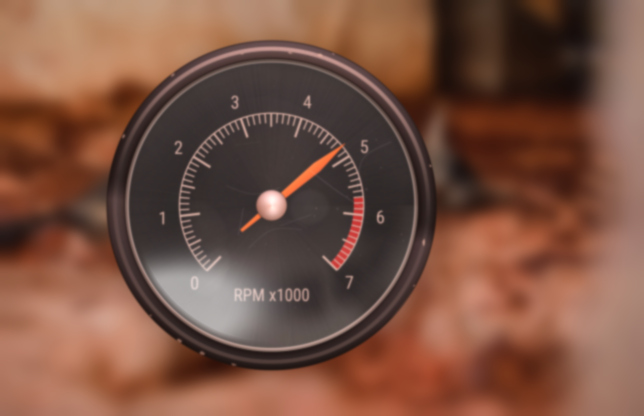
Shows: 4800 rpm
